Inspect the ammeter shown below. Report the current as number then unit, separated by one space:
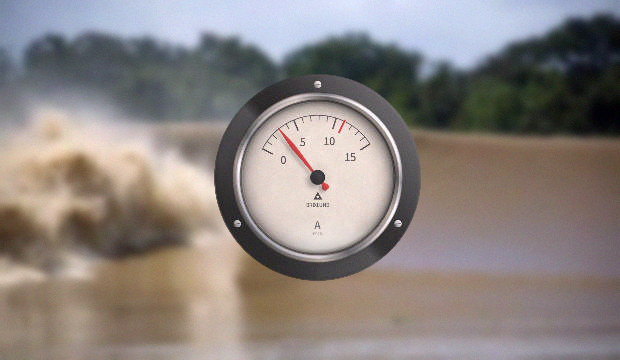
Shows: 3 A
